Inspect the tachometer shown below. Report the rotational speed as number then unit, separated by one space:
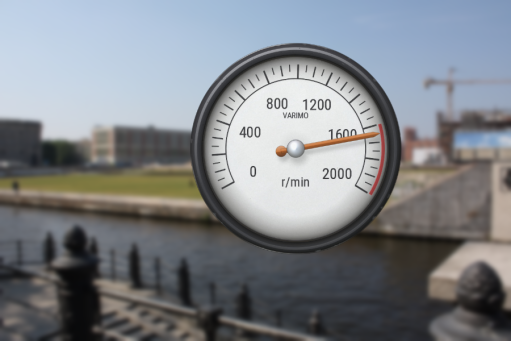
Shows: 1650 rpm
